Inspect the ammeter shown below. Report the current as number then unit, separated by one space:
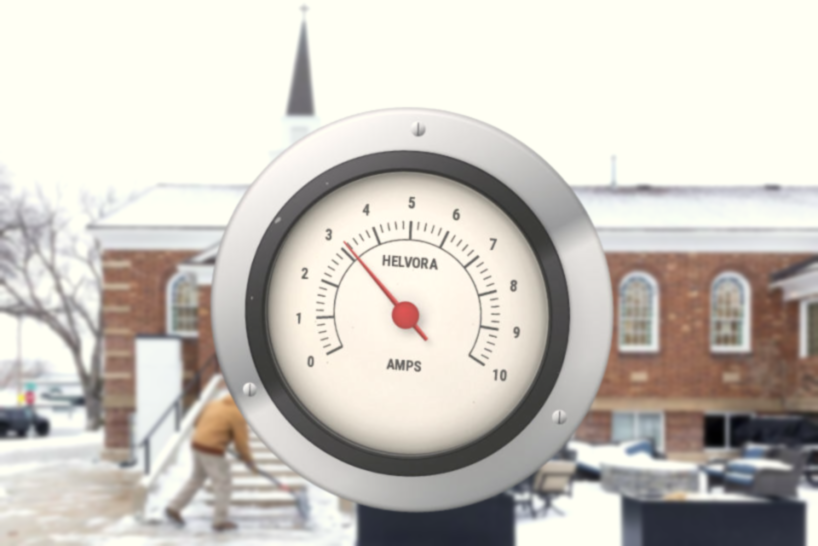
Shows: 3.2 A
